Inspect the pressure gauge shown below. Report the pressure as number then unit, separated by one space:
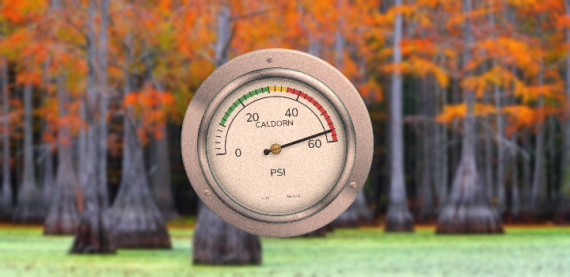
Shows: 56 psi
